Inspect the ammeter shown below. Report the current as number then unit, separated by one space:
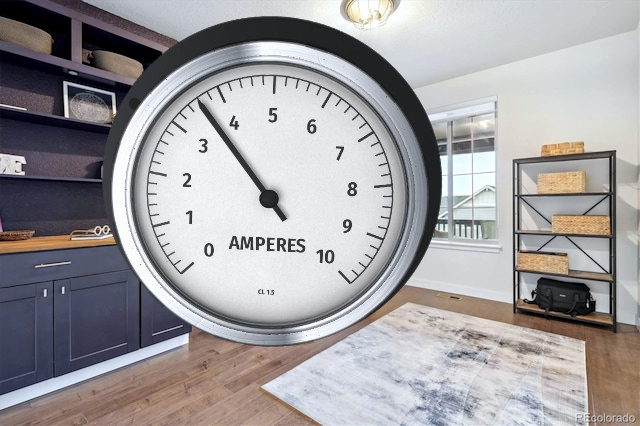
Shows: 3.6 A
